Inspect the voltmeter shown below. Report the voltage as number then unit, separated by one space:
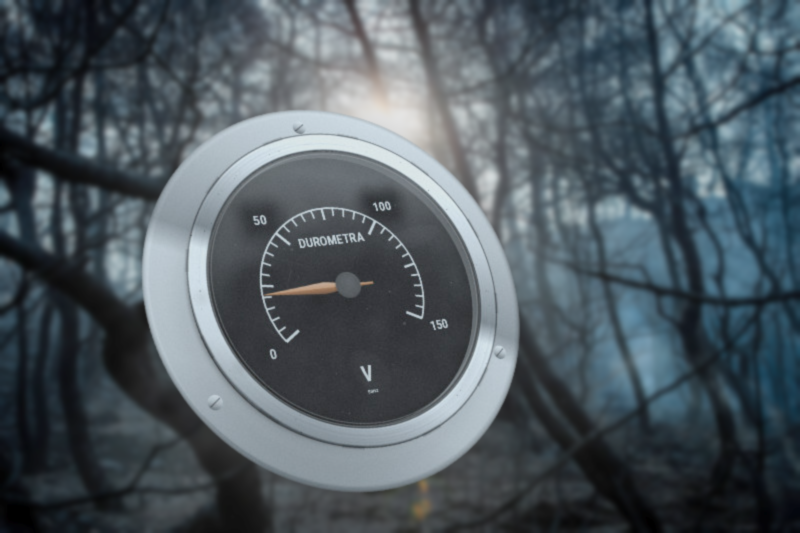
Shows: 20 V
